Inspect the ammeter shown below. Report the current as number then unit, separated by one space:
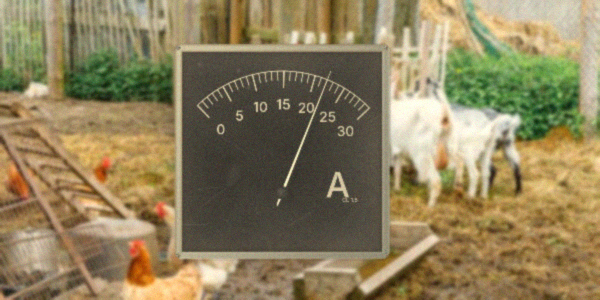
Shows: 22 A
